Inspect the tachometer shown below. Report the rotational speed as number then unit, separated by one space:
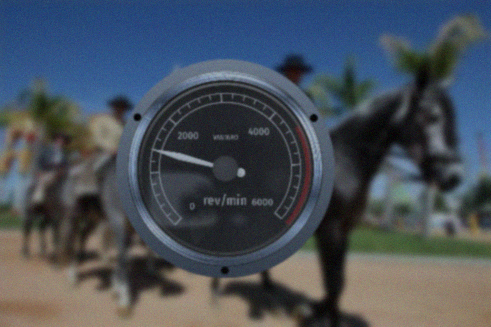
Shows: 1400 rpm
